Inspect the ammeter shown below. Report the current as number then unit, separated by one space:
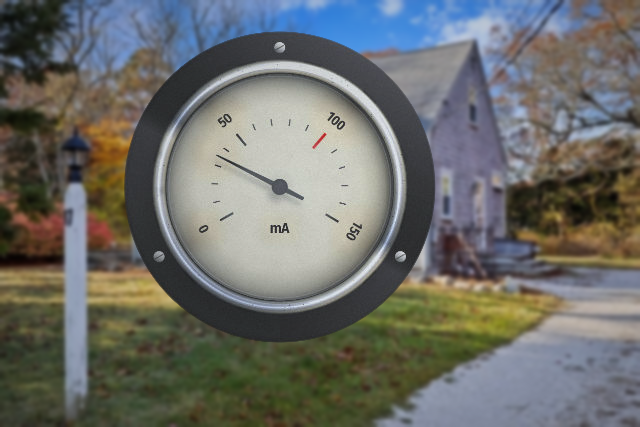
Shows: 35 mA
